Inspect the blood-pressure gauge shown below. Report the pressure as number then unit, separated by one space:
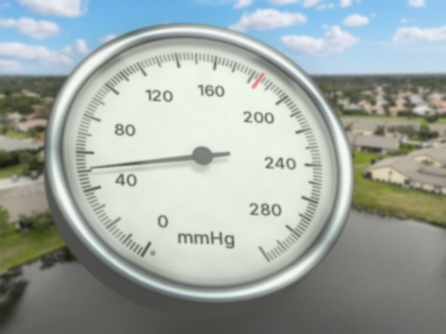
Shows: 50 mmHg
